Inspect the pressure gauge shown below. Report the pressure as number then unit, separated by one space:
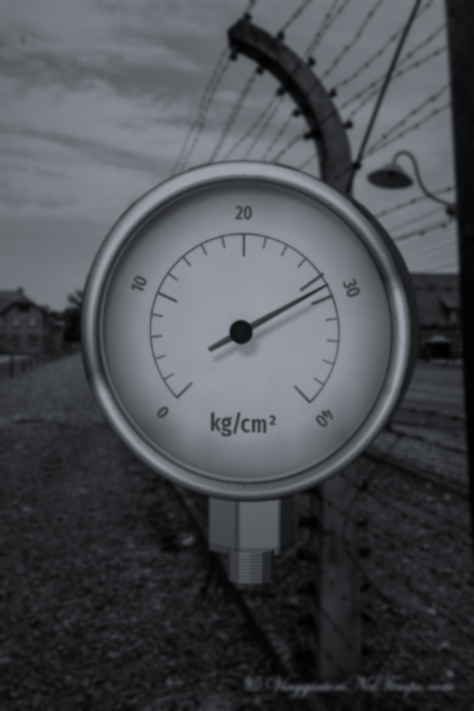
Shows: 29 kg/cm²
